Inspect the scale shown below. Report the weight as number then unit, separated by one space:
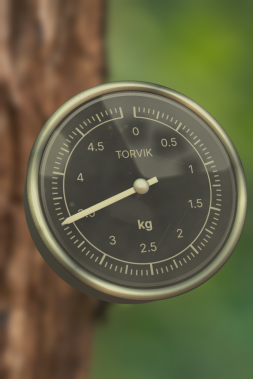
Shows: 3.5 kg
